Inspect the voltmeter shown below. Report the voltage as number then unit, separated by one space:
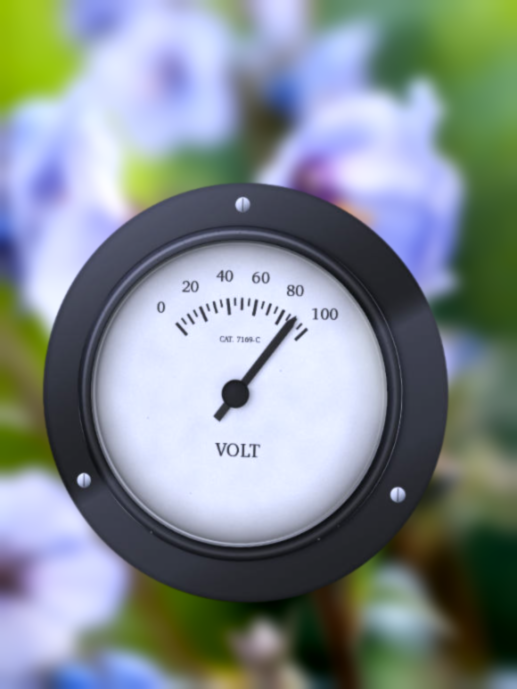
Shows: 90 V
